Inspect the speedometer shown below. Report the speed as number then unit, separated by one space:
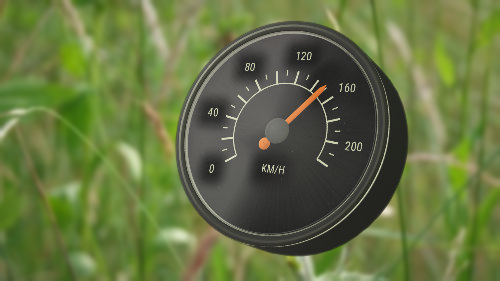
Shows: 150 km/h
